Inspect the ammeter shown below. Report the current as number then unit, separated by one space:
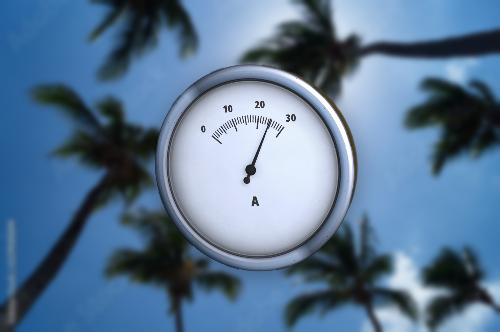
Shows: 25 A
